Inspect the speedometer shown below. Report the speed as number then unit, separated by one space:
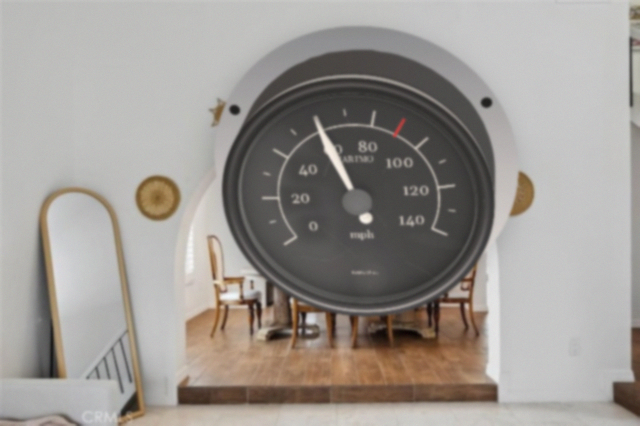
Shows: 60 mph
